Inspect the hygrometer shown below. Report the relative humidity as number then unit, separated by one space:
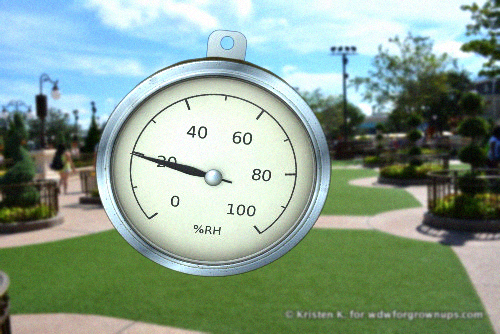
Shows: 20 %
